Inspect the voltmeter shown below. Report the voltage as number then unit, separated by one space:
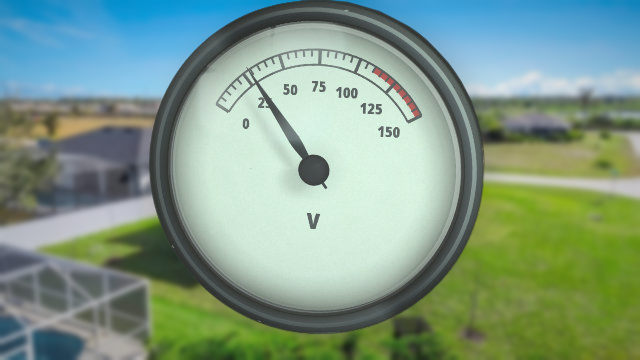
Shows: 30 V
